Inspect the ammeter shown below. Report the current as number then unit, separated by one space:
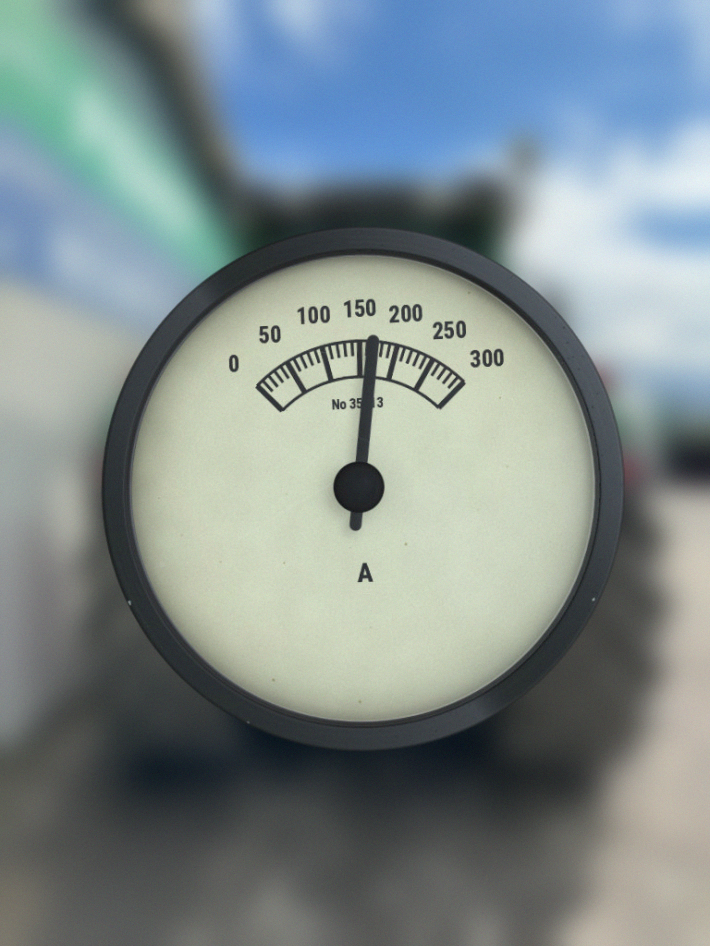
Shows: 170 A
